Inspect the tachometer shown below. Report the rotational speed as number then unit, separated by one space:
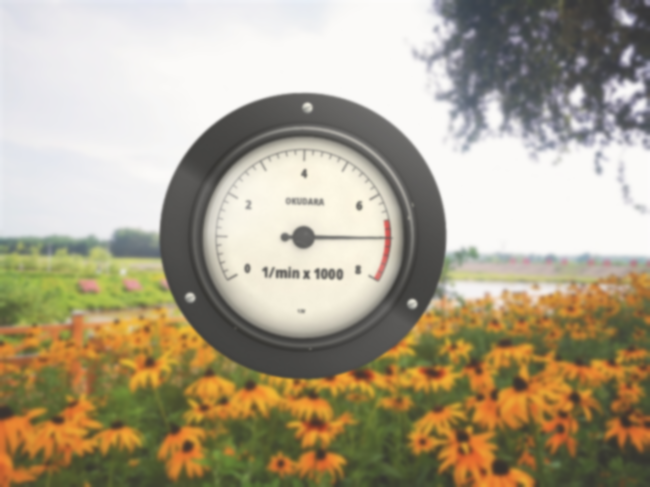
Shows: 7000 rpm
